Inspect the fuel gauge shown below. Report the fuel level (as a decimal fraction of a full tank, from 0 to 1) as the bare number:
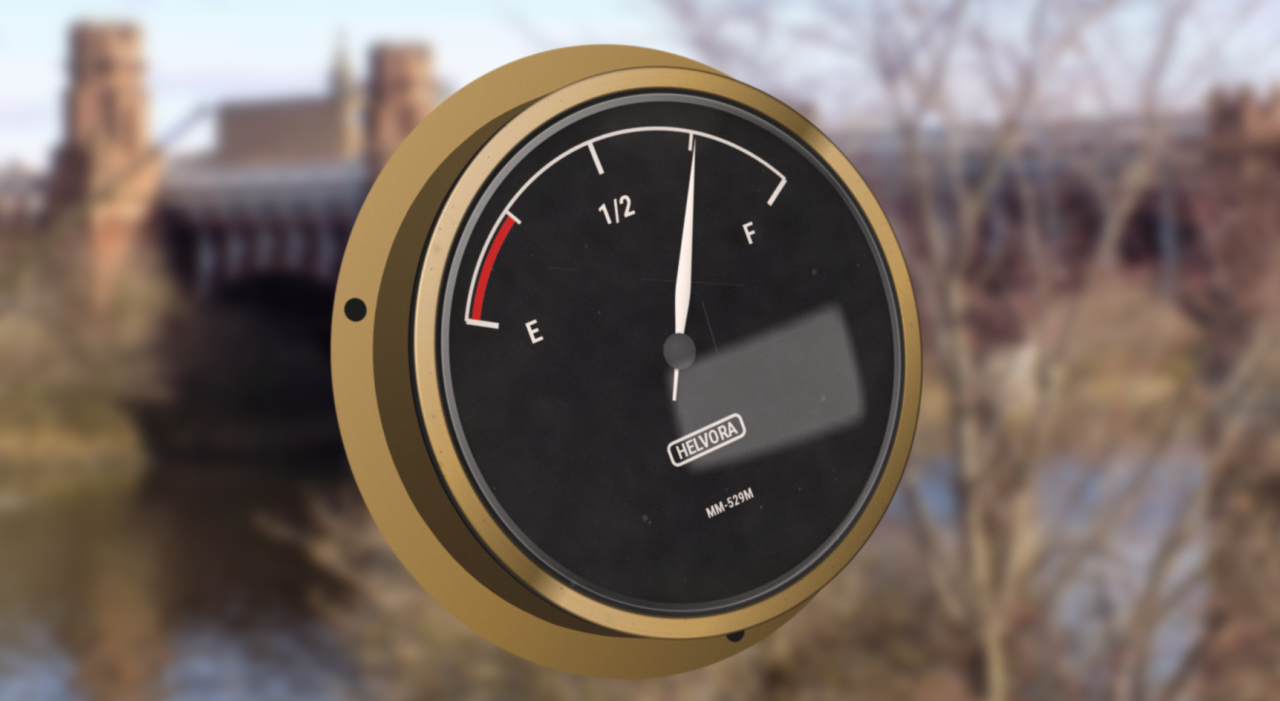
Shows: 0.75
